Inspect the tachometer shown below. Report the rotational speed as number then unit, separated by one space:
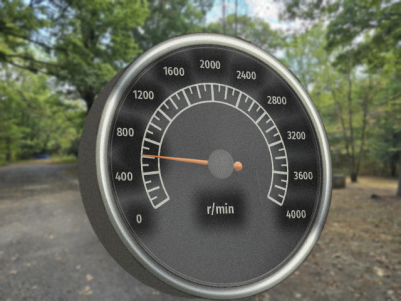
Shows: 600 rpm
